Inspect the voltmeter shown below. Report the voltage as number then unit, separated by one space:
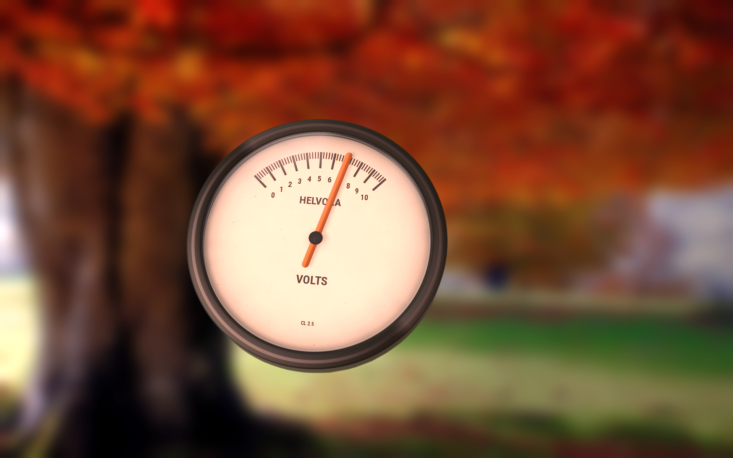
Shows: 7 V
